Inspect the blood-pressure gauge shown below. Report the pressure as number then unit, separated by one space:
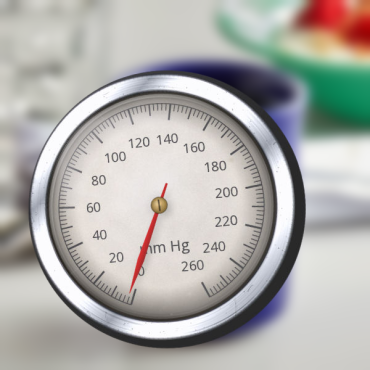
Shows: 2 mmHg
